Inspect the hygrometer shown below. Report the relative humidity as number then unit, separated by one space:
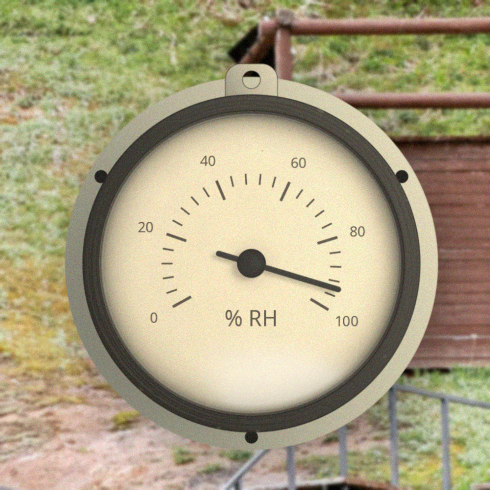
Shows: 94 %
